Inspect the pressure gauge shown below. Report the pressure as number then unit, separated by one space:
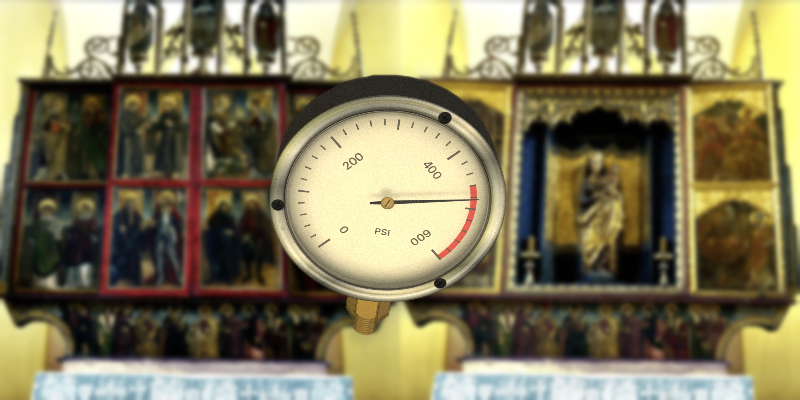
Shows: 480 psi
